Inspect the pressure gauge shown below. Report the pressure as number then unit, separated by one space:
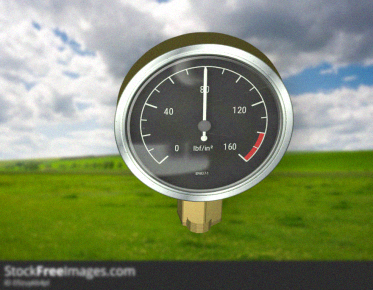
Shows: 80 psi
